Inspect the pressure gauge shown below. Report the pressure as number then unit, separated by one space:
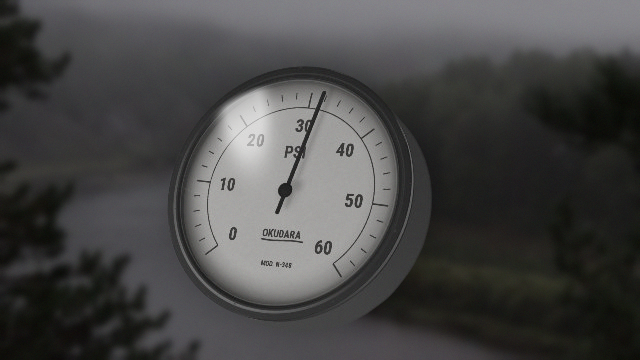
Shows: 32 psi
